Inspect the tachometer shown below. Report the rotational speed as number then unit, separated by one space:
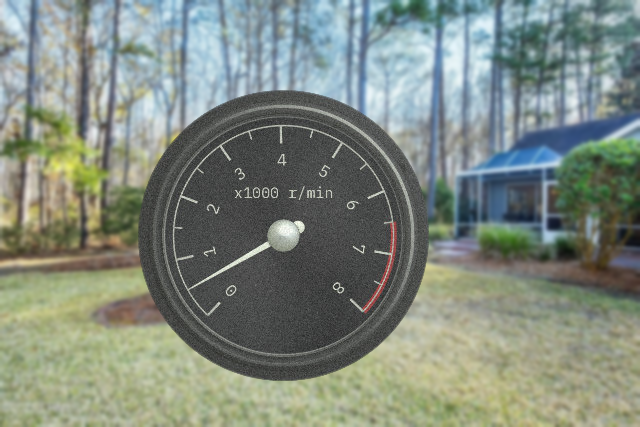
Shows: 500 rpm
